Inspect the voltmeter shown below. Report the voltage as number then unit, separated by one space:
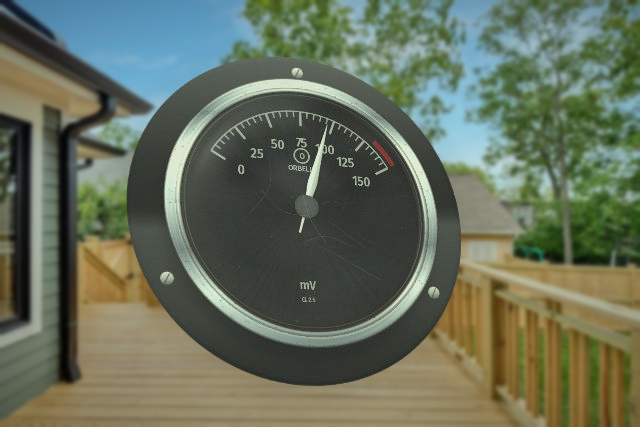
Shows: 95 mV
